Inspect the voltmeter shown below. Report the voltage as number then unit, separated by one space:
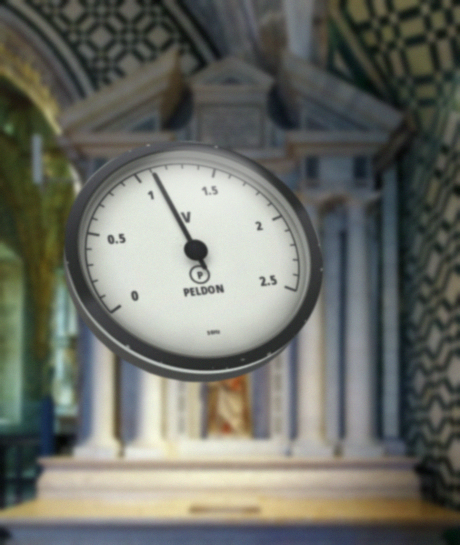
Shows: 1.1 V
